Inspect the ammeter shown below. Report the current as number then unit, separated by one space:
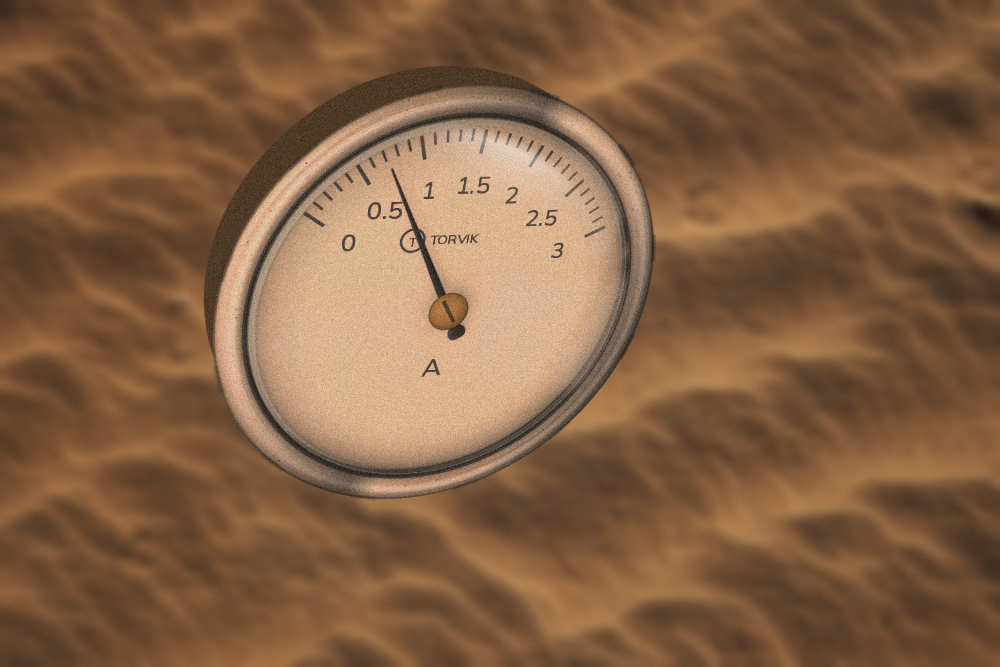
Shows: 0.7 A
